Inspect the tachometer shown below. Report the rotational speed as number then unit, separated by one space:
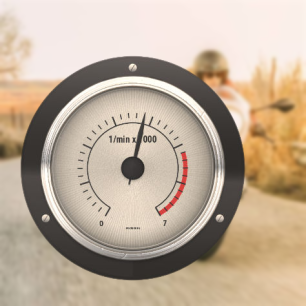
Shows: 3800 rpm
